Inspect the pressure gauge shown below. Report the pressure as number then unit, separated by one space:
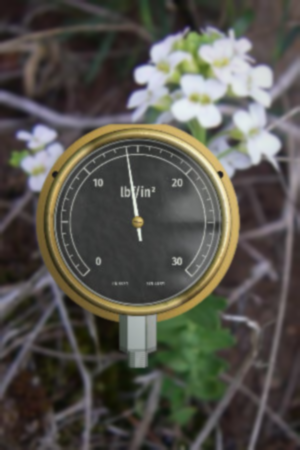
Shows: 14 psi
